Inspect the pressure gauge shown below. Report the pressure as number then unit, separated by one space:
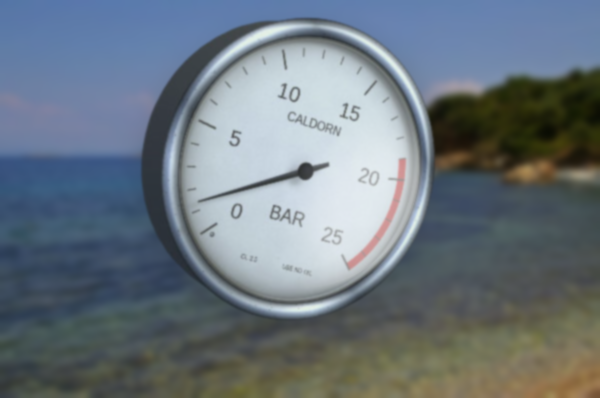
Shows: 1.5 bar
